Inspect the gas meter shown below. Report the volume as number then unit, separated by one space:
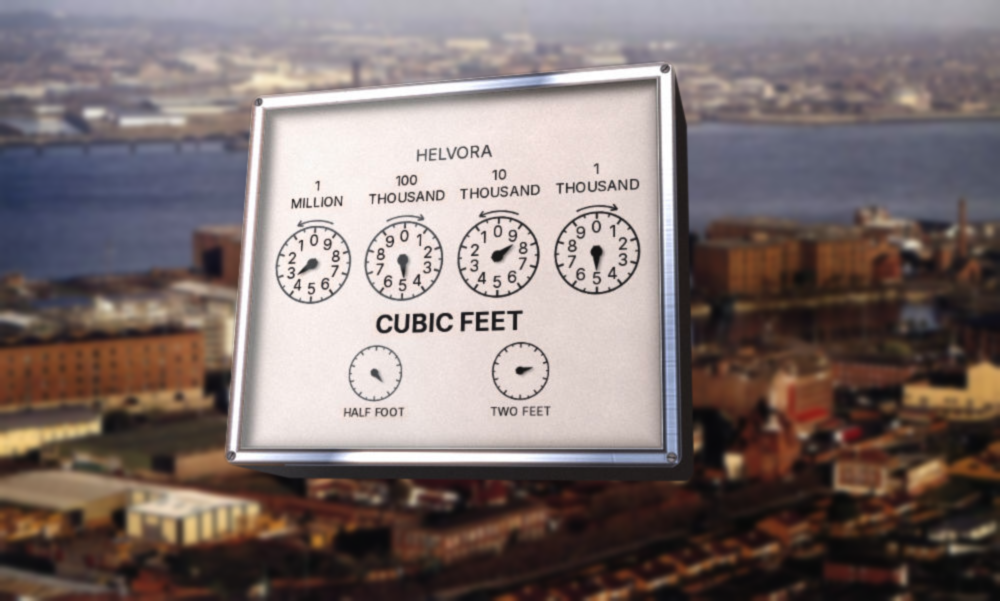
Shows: 348500 ft³
